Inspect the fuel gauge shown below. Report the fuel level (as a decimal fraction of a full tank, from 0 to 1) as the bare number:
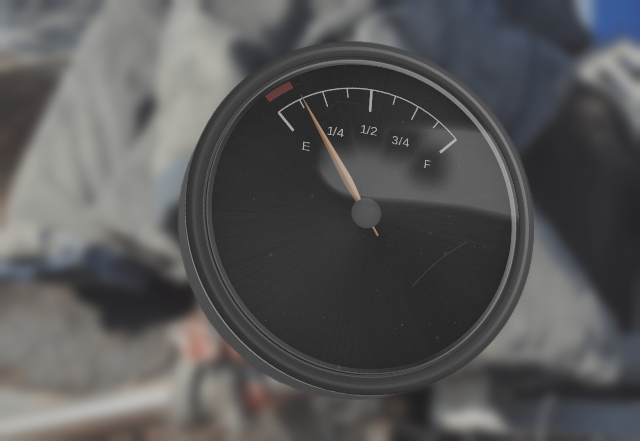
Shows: 0.125
